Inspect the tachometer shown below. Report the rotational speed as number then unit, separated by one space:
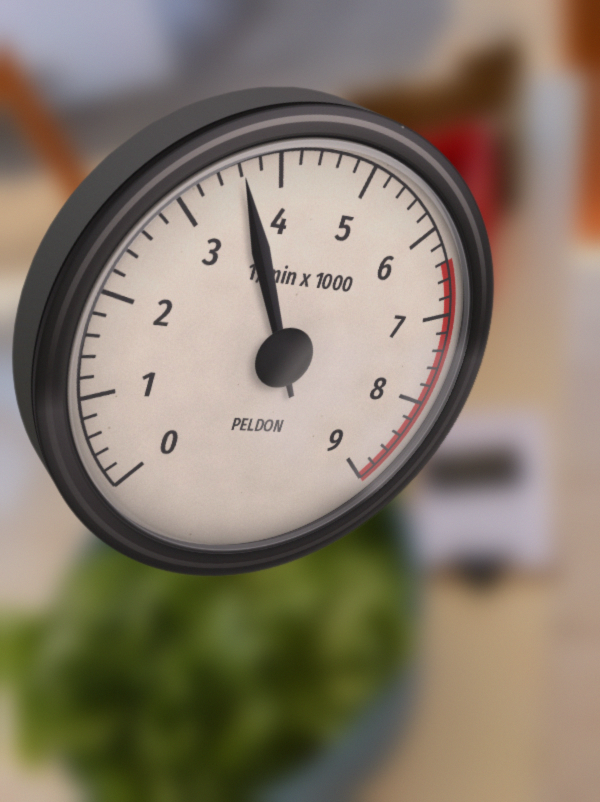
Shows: 3600 rpm
